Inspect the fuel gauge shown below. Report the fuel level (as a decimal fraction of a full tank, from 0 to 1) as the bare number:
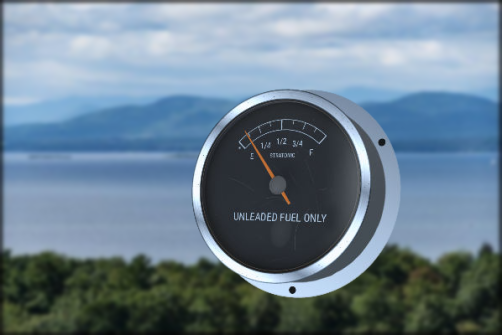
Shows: 0.125
